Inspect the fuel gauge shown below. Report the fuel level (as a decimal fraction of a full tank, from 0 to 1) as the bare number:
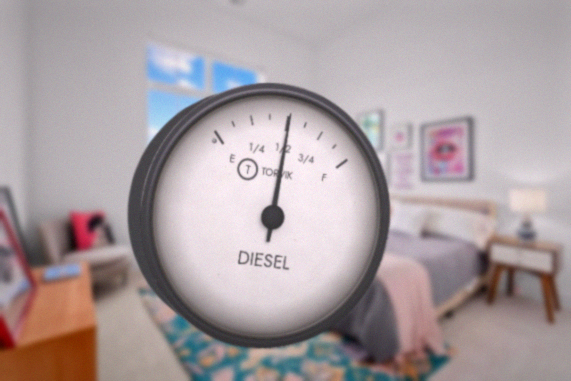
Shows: 0.5
